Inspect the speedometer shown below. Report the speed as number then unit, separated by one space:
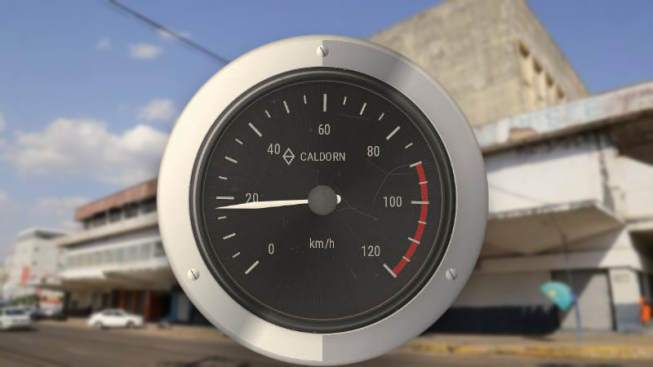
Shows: 17.5 km/h
